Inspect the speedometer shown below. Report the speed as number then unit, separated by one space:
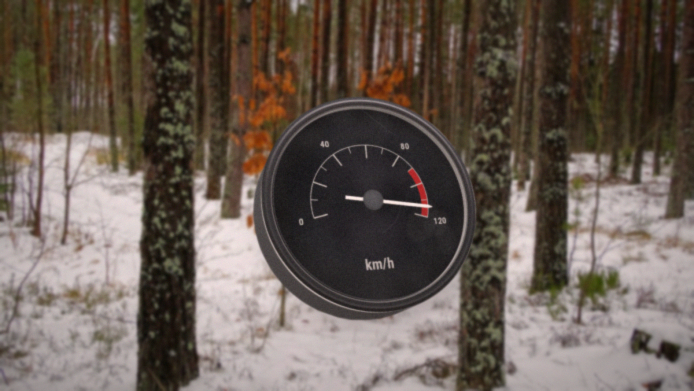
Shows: 115 km/h
